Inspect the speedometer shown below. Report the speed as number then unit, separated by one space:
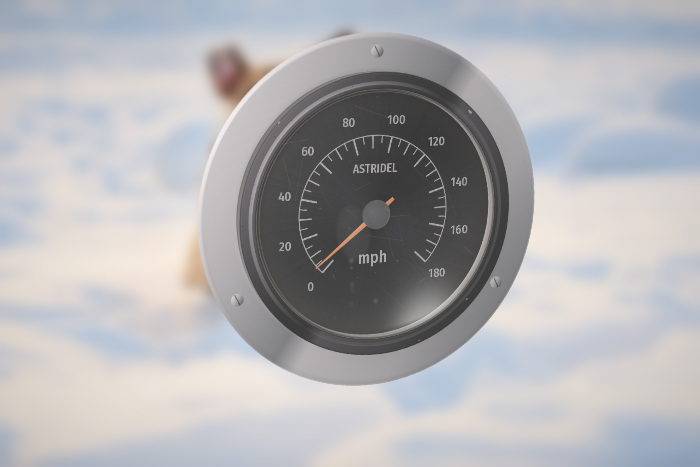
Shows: 5 mph
